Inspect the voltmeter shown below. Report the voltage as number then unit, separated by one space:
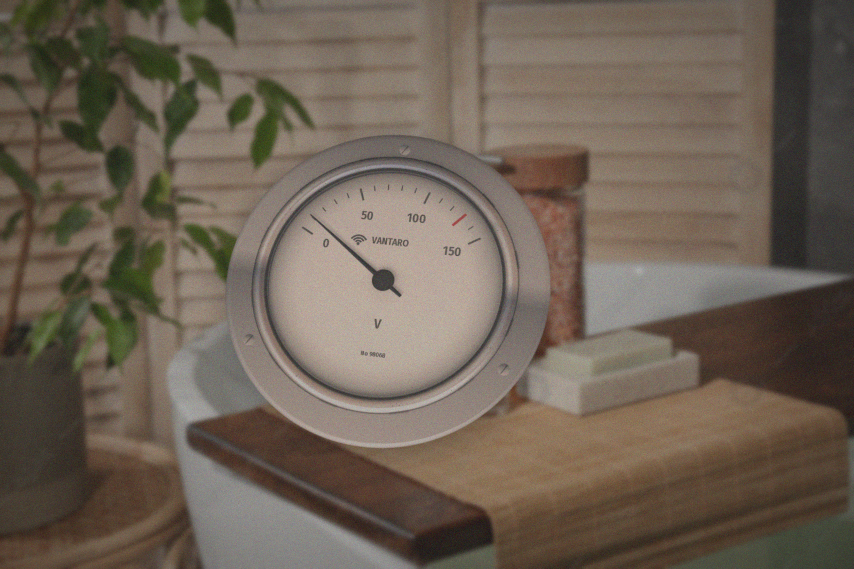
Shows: 10 V
